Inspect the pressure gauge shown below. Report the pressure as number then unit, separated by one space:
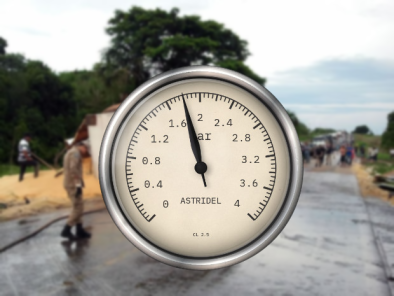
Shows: 1.8 bar
